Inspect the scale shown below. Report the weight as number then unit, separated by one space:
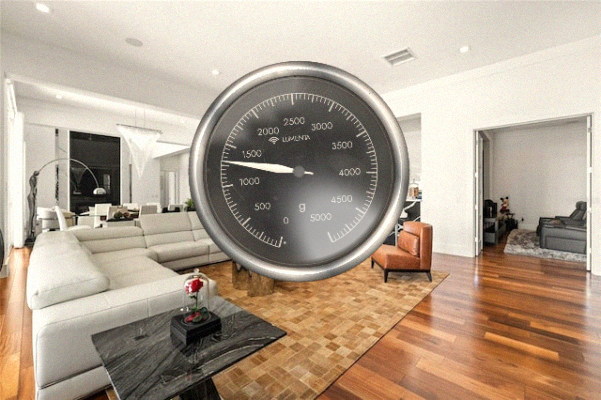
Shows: 1300 g
